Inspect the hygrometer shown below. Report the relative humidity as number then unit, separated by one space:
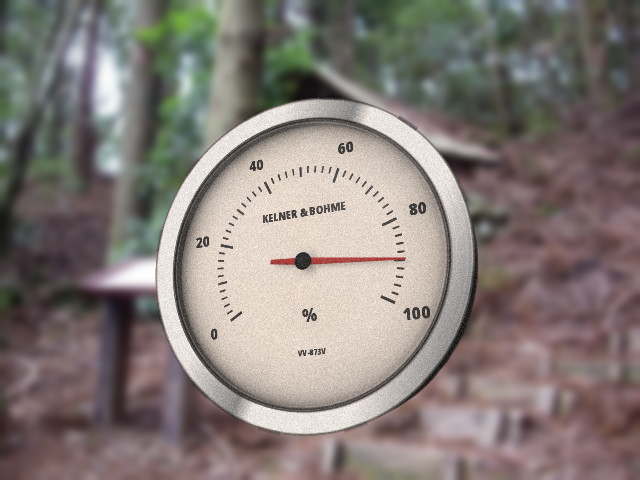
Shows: 90 %
